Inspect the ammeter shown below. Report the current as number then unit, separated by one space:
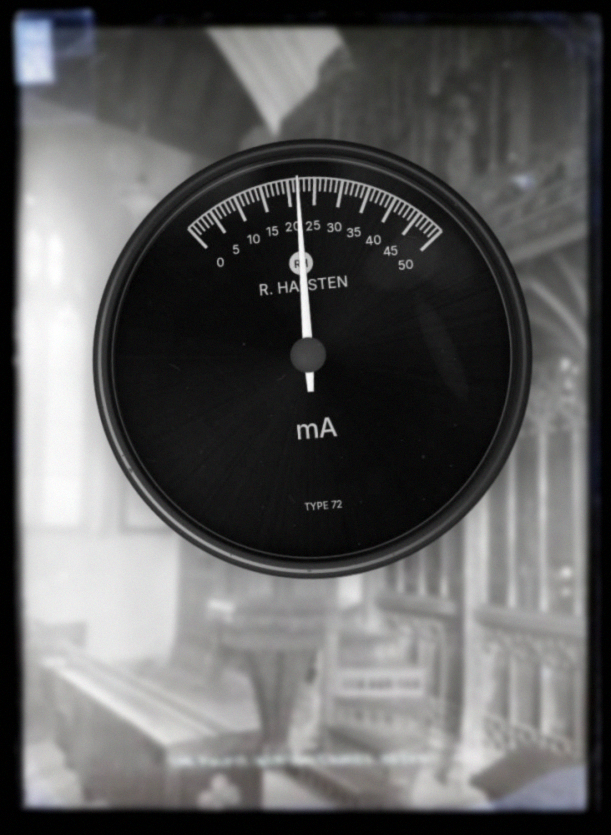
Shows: 22 mA
